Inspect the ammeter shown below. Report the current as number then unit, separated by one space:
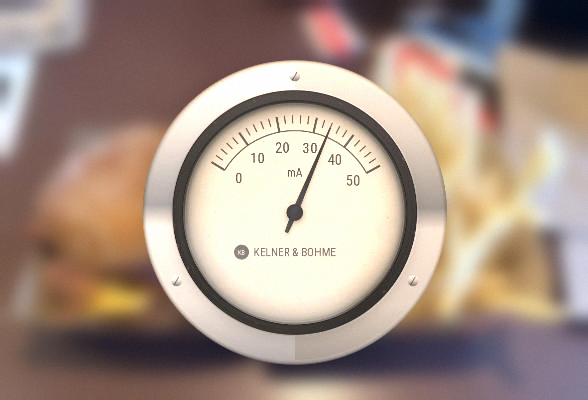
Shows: 34 mA
